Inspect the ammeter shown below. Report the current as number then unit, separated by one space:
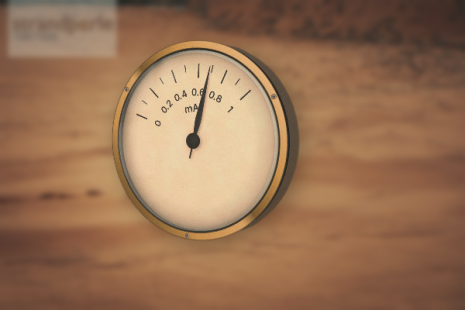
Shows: 0.7 mA
